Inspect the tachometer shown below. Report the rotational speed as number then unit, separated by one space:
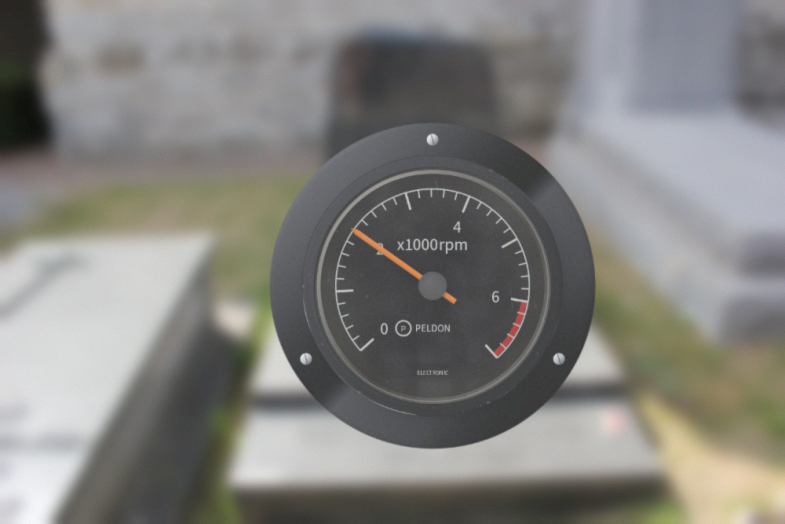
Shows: 2000 rpm
